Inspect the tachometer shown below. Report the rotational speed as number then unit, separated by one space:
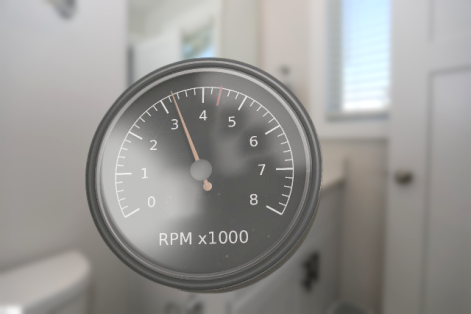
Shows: 3300 rpm
